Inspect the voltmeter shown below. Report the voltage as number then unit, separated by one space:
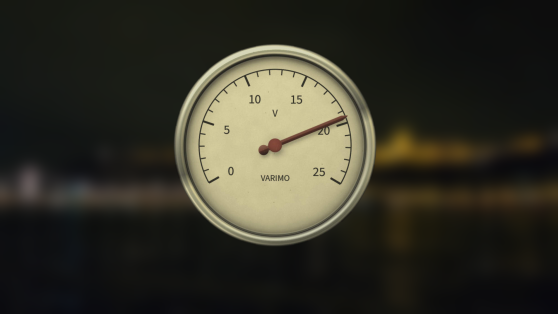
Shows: 19.5 V
